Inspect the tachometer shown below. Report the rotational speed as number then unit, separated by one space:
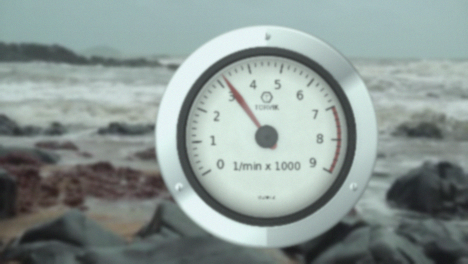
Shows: 3200 rpm
